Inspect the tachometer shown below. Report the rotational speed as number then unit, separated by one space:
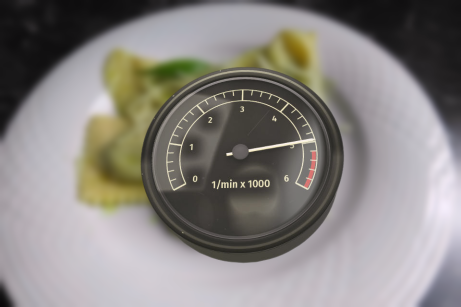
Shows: 5000 rpm
